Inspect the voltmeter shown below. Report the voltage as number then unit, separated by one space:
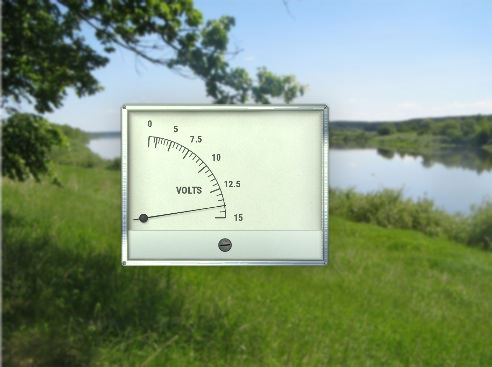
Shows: 14 V
